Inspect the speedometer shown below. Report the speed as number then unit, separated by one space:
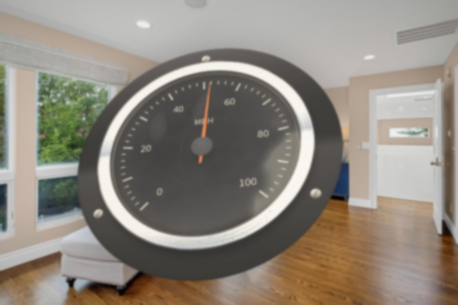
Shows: 52 mph
